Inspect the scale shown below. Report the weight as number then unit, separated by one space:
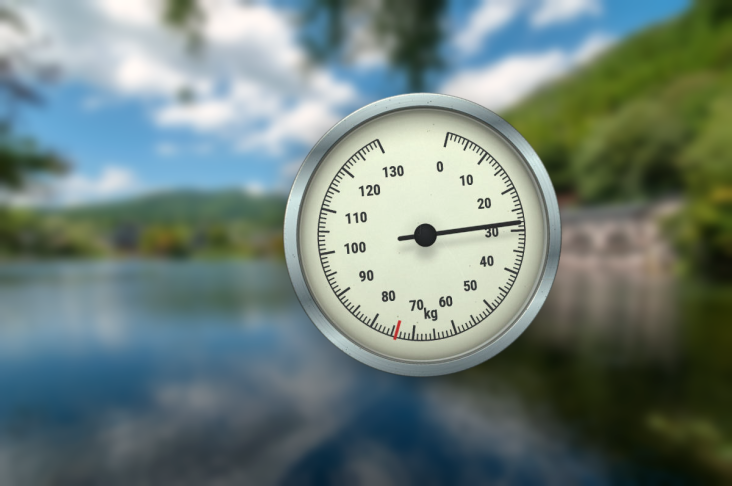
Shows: 28 kg
